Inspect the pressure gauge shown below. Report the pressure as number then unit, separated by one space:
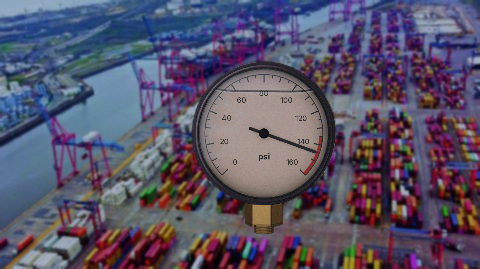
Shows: 145 psi
